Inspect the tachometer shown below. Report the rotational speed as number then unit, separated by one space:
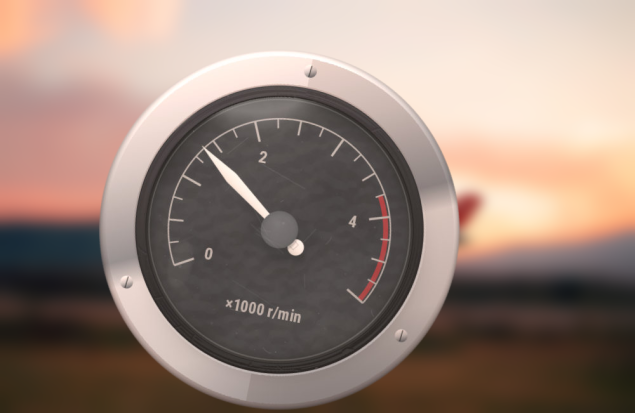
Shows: 1375 rpm
